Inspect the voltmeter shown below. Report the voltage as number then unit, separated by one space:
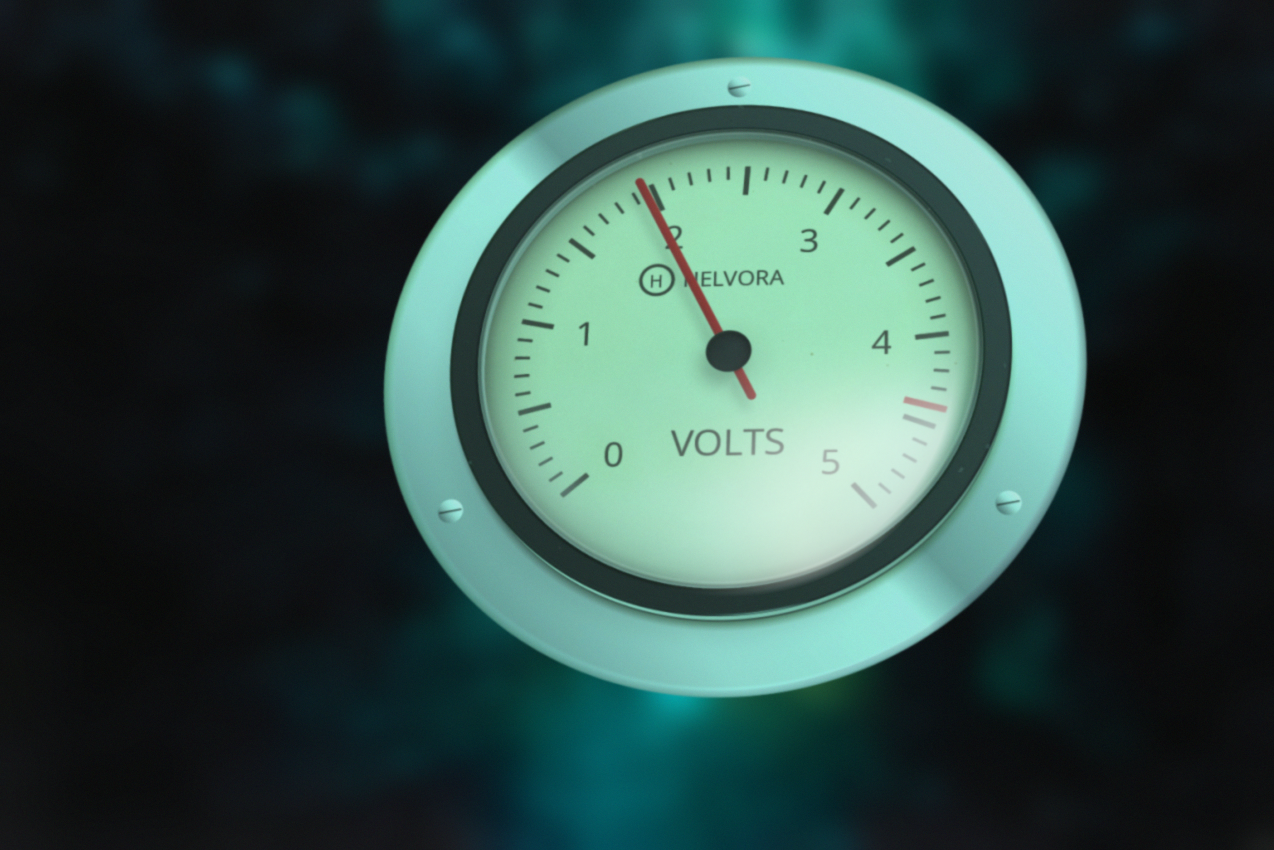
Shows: 1.95 V
